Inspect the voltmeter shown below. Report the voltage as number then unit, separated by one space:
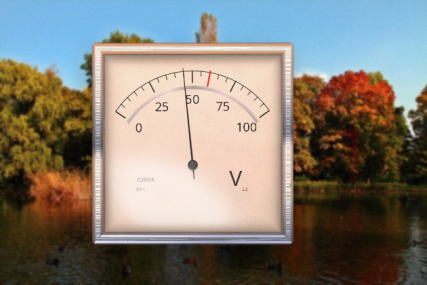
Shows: 45 V
